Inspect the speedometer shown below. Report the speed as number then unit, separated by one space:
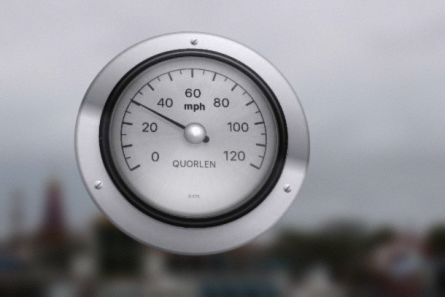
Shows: 30 mph
